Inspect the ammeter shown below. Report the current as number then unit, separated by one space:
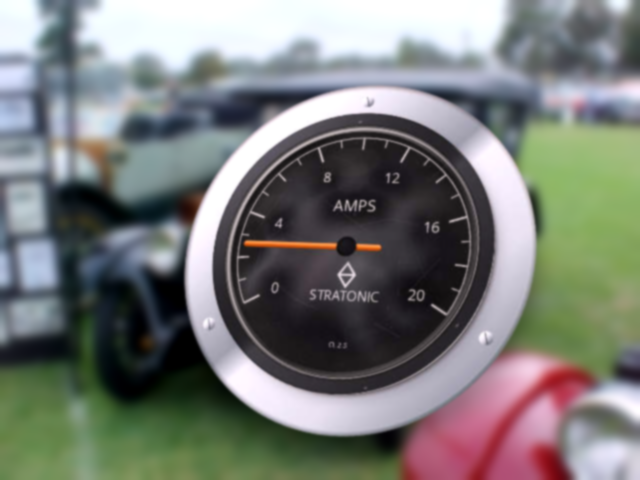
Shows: 2.5 A
